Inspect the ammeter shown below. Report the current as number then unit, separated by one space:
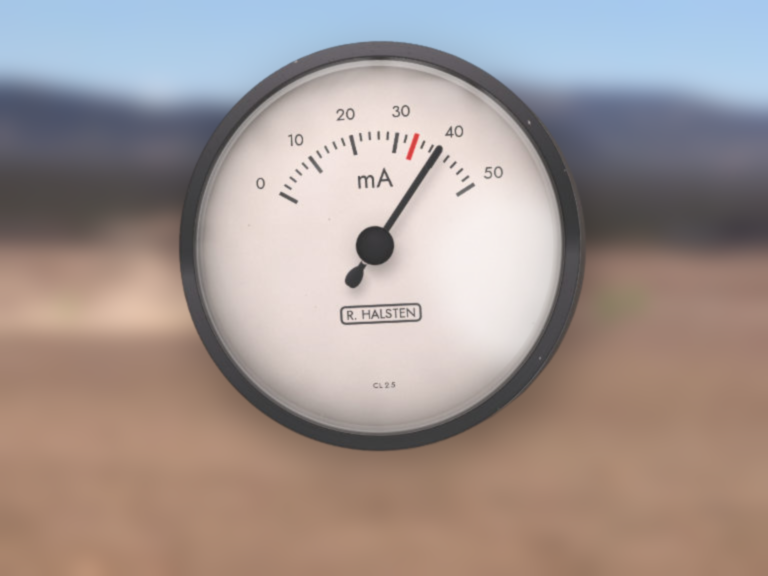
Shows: 40 mA
